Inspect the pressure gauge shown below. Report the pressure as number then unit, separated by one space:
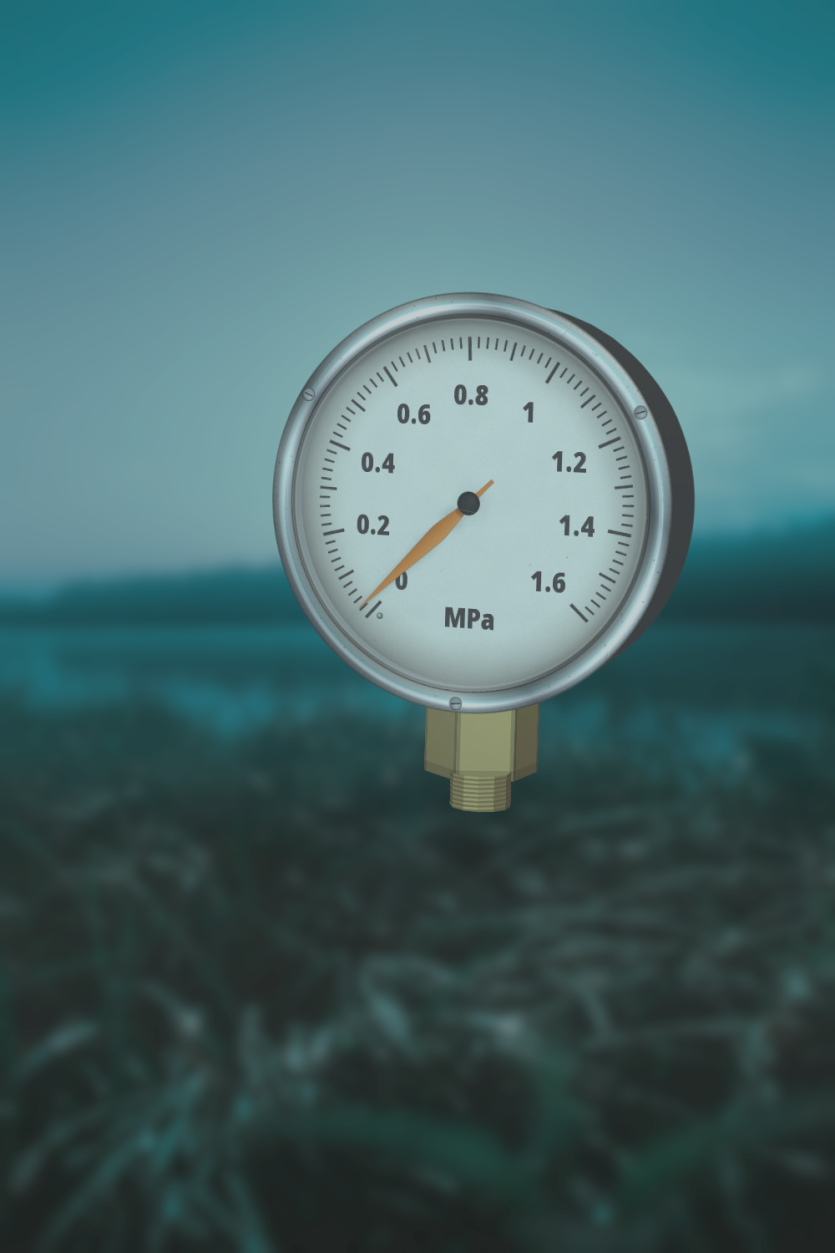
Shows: 0.02 MPa
